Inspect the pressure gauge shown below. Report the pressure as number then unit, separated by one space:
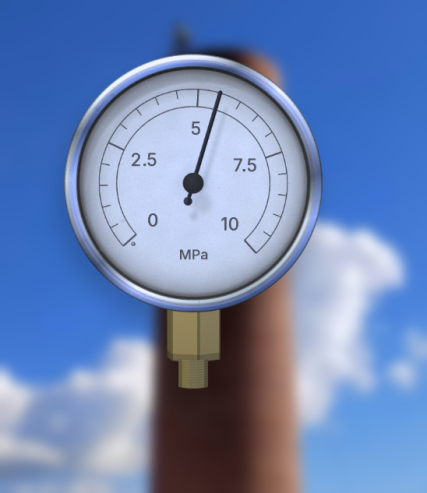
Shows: 5.5 MPa
